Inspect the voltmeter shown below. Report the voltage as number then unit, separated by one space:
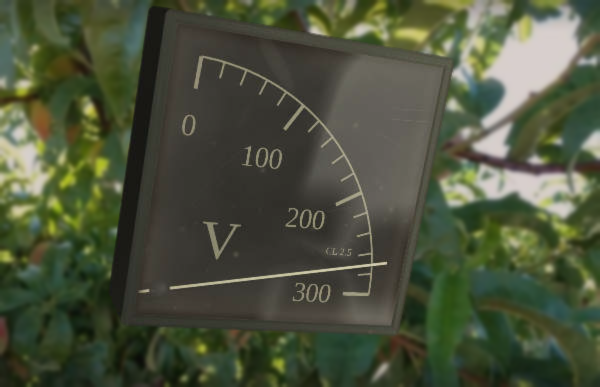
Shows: 270 V
